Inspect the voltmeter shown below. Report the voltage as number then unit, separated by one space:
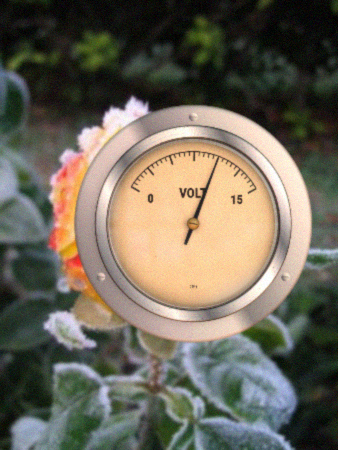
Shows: 10 V
